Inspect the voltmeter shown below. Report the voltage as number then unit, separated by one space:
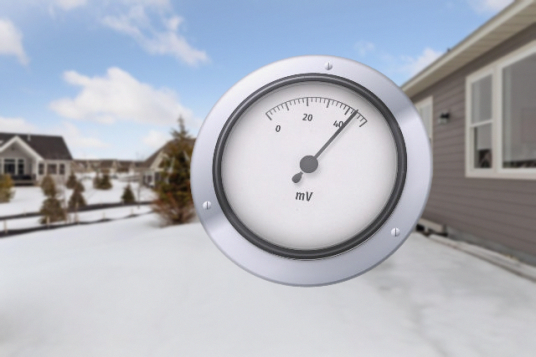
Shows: 44 mV
